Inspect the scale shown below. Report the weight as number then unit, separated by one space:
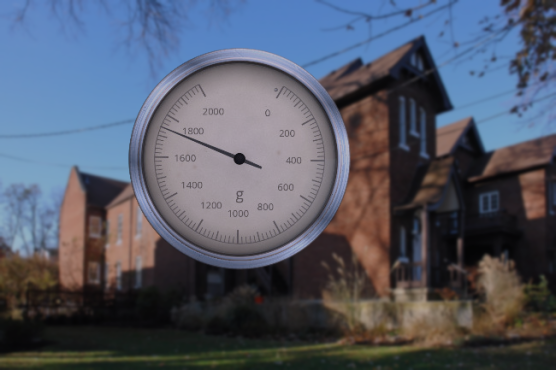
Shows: 1740 g
